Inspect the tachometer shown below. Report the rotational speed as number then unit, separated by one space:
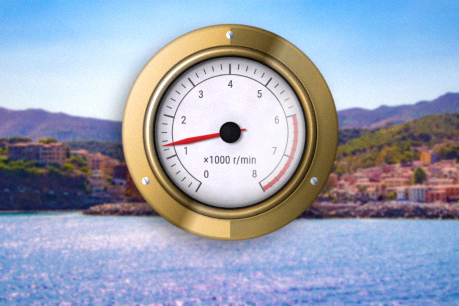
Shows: 1300 rpm
